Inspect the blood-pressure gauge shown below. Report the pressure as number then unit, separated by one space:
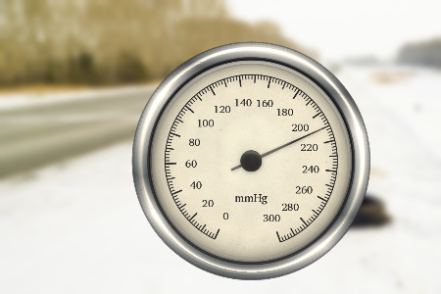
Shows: 210 mmHg
